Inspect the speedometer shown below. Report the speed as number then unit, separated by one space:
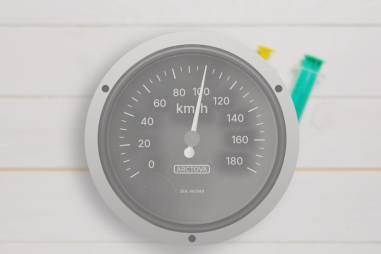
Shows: 100 km/h
